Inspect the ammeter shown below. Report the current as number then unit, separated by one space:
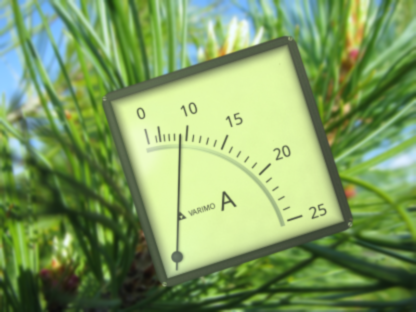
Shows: 9 A
